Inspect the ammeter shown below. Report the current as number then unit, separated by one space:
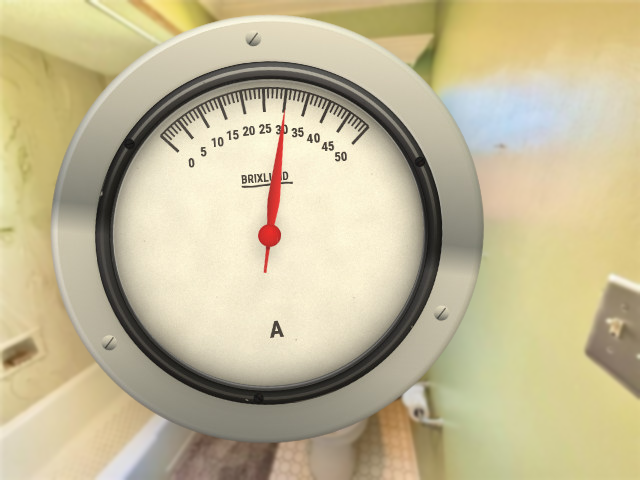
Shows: 30 A
